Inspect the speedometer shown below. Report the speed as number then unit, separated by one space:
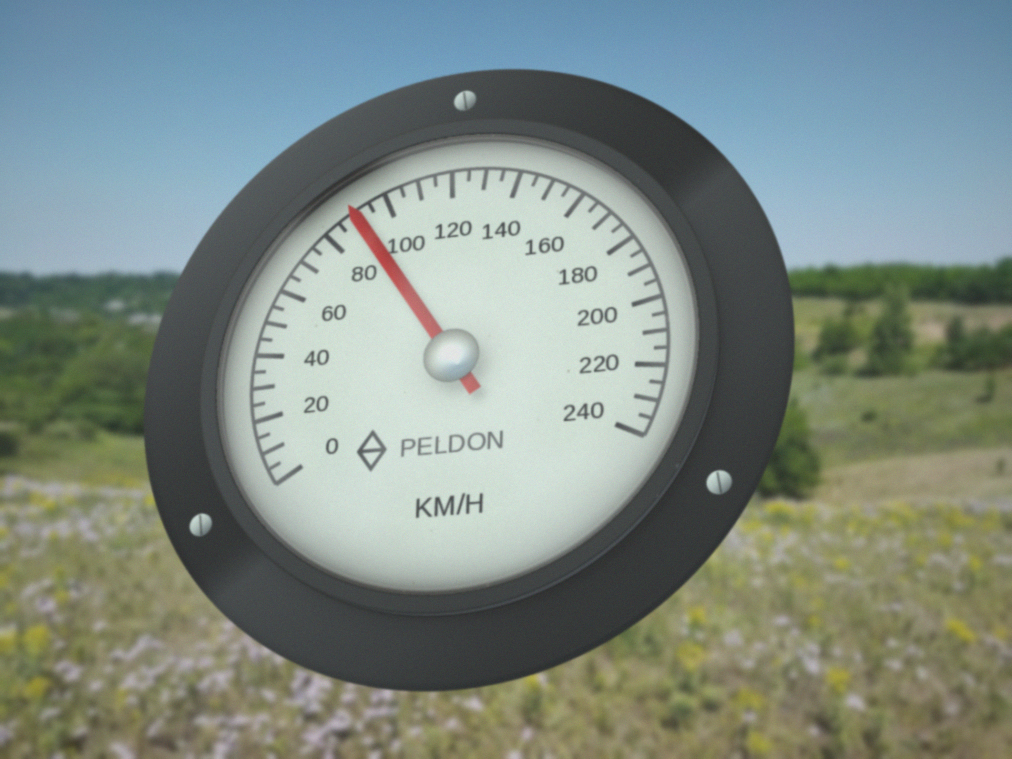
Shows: 90 km/h
